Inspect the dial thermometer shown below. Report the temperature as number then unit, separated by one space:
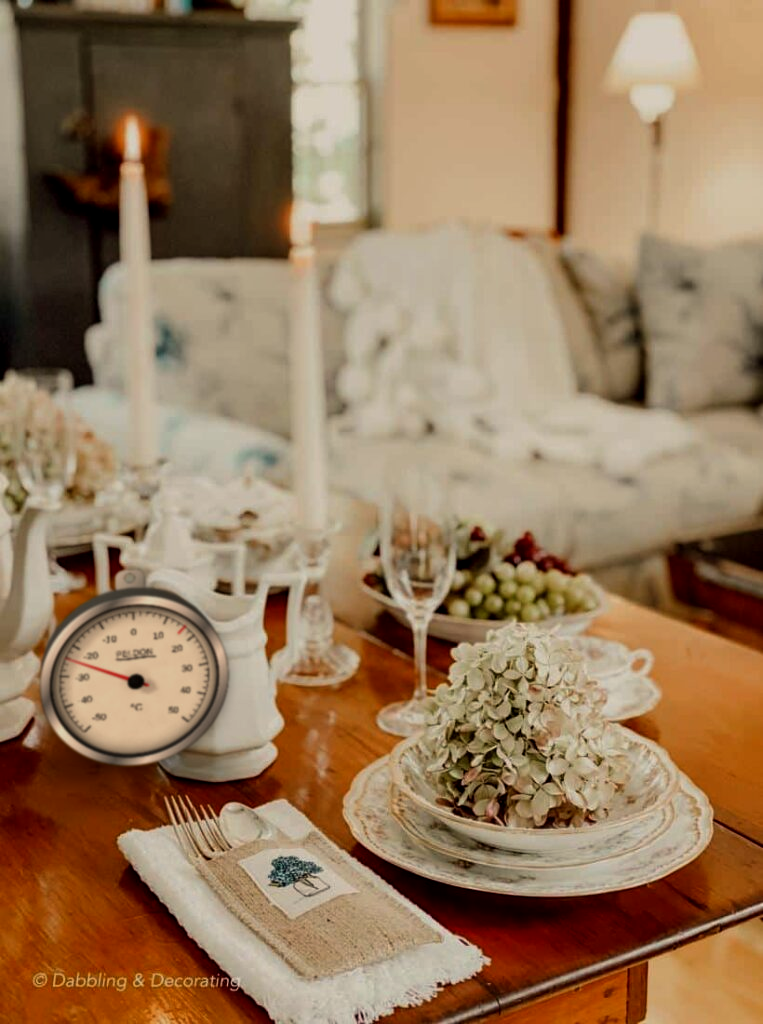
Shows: -24 °C
